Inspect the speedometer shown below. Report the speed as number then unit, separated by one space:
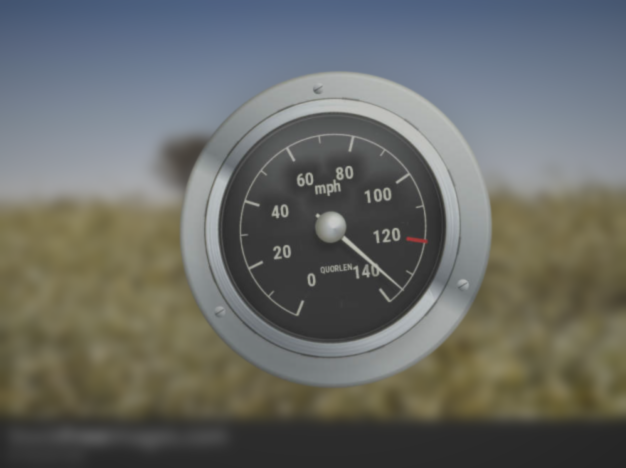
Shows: 135 mph
